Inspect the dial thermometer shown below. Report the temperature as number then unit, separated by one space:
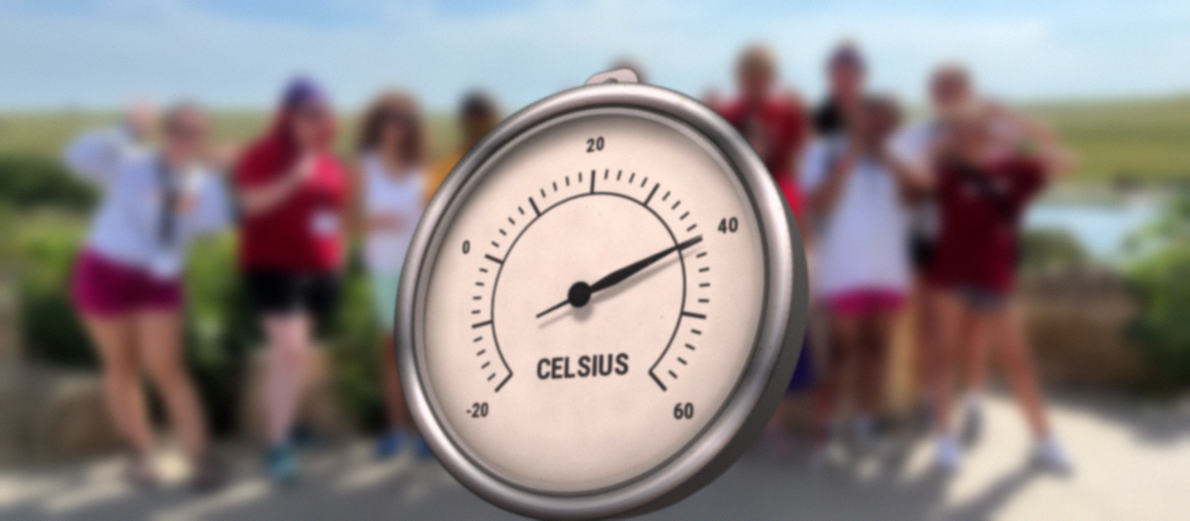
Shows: 40 °C
